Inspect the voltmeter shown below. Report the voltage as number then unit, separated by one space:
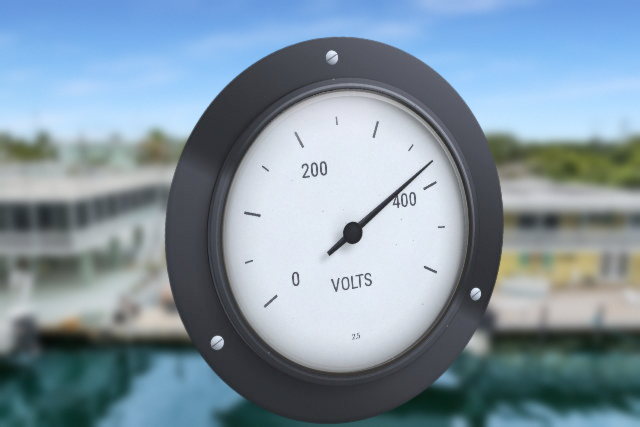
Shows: 375 V
